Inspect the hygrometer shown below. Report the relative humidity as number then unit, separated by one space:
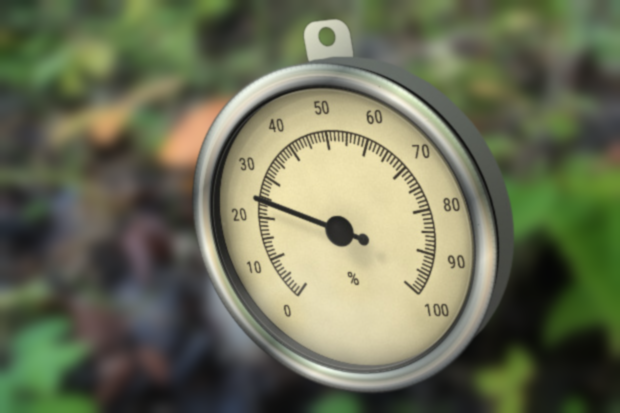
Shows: 25 %
